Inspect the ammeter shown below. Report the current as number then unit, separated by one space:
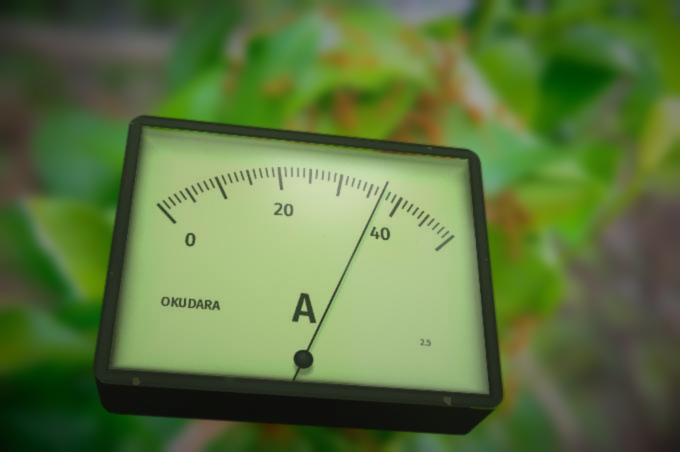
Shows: 37 A
